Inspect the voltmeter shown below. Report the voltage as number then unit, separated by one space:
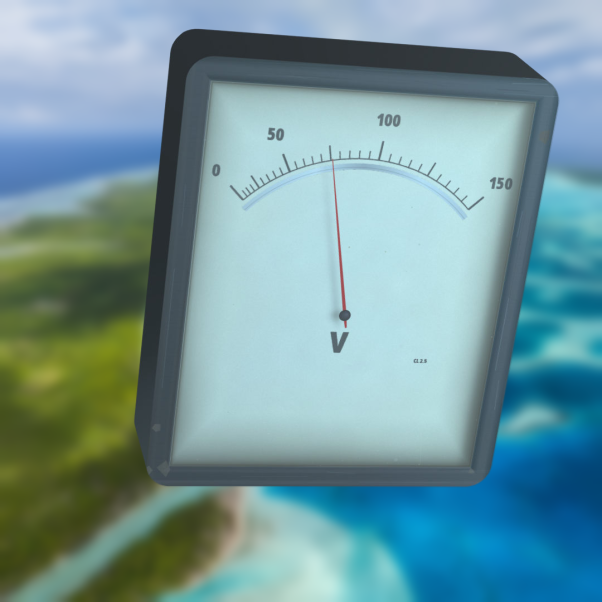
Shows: 75 V
